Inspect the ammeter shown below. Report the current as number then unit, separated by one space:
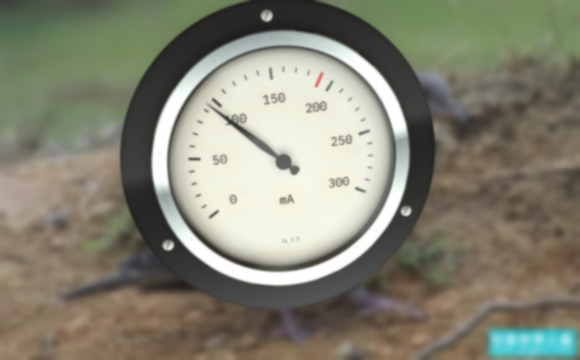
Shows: 95 mA
